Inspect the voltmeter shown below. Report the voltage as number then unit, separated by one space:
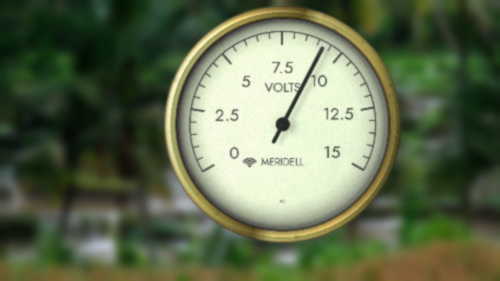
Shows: 9.25 V
